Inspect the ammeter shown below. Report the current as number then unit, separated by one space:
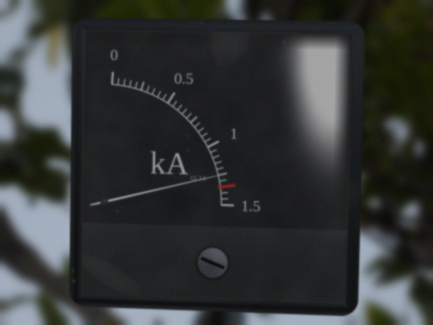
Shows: 1.25 kA
